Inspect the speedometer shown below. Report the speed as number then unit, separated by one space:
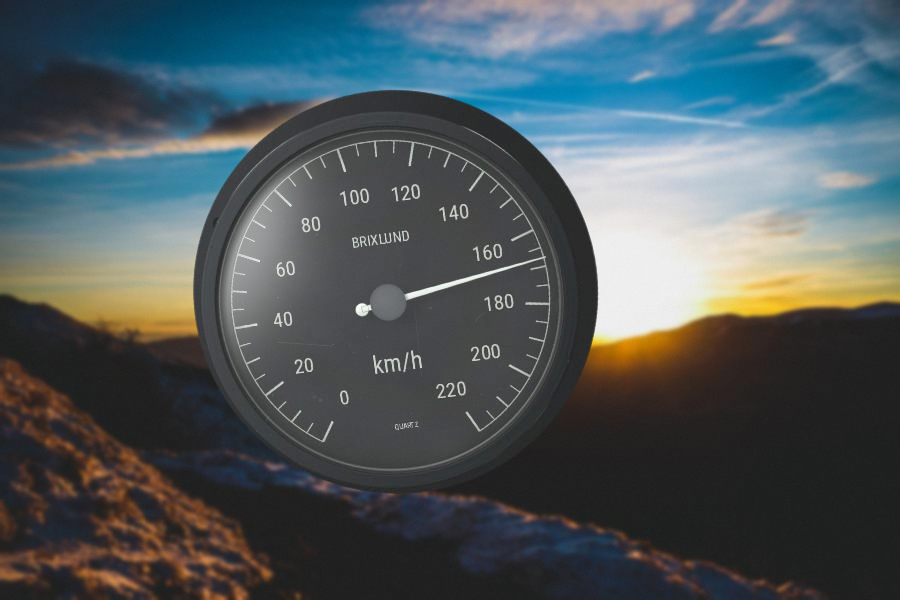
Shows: 167.5 km/h
